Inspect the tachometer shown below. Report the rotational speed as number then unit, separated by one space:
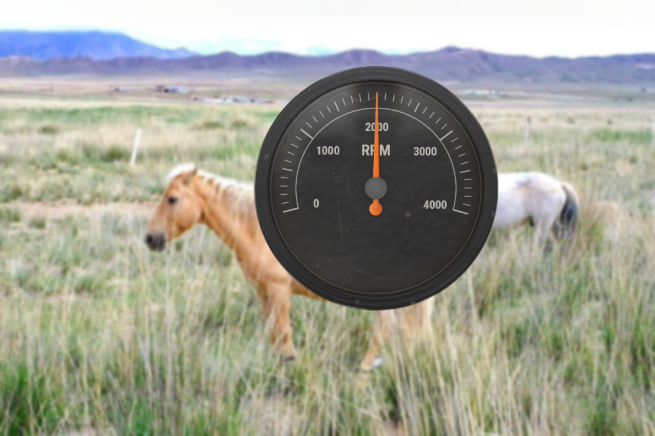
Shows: 2000 rpm
